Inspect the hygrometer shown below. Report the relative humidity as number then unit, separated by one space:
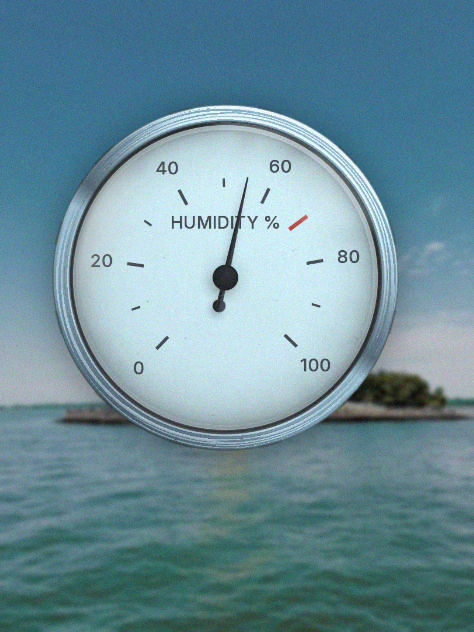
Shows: 55 %
